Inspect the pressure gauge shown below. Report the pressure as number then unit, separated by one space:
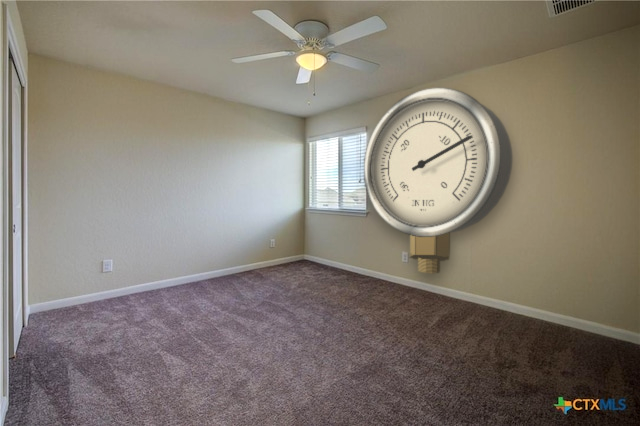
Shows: -7.5 inHg
